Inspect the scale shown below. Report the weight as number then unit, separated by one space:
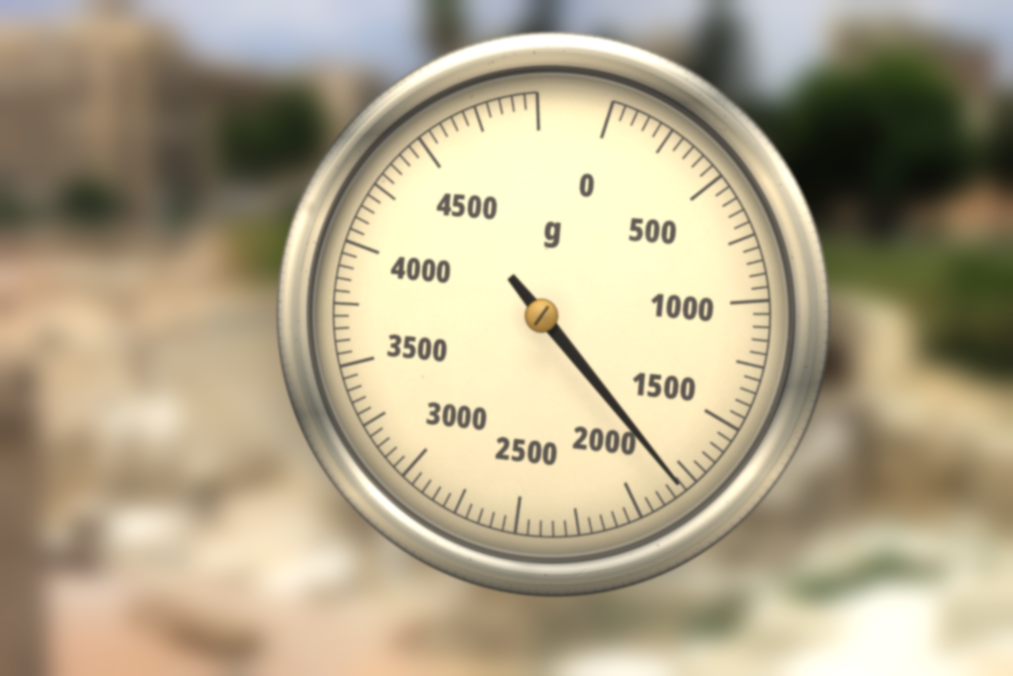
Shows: 1800 g
